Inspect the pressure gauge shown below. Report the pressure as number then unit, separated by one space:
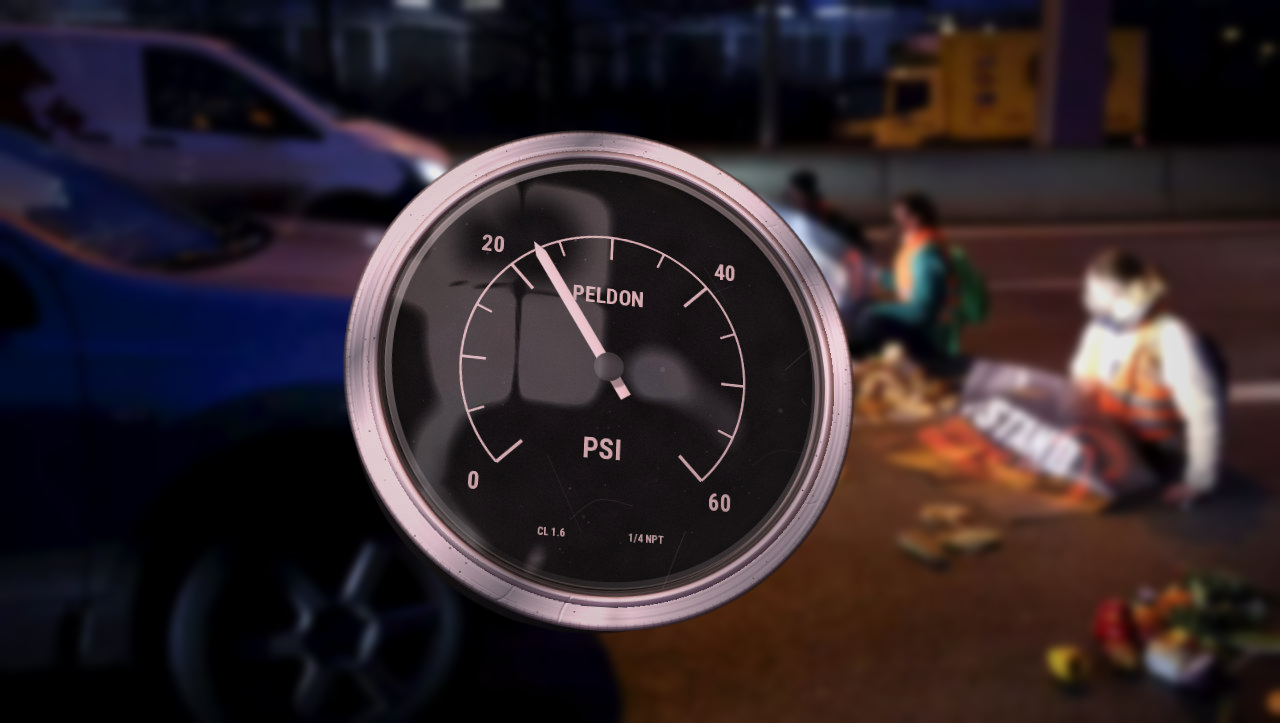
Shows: 22.5 psi
